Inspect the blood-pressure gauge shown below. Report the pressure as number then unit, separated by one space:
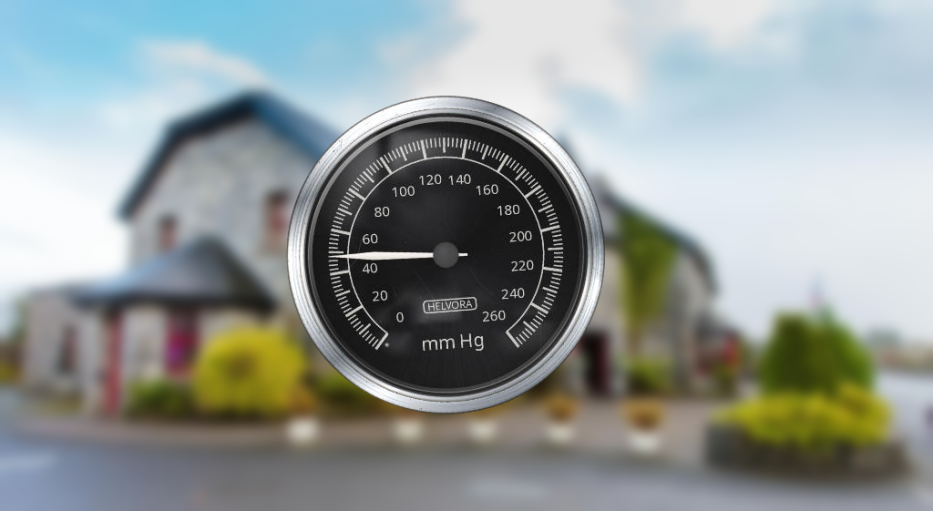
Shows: 48 mmHg
